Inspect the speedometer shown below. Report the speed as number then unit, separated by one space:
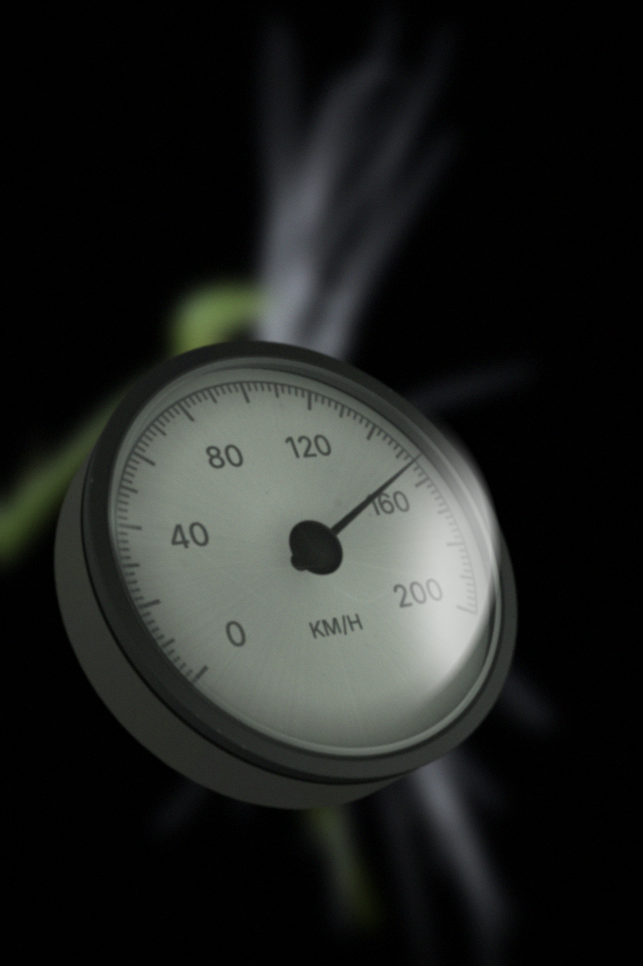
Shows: 154 km/h
